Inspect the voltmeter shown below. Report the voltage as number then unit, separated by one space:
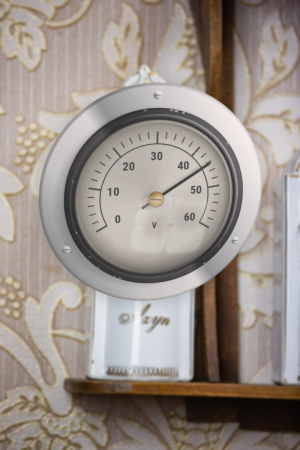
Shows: 44 V
